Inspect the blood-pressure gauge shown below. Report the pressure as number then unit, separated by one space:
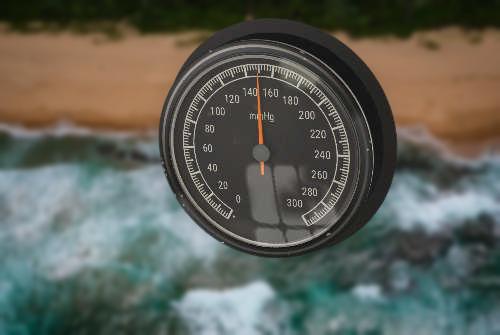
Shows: 150 mmHg
